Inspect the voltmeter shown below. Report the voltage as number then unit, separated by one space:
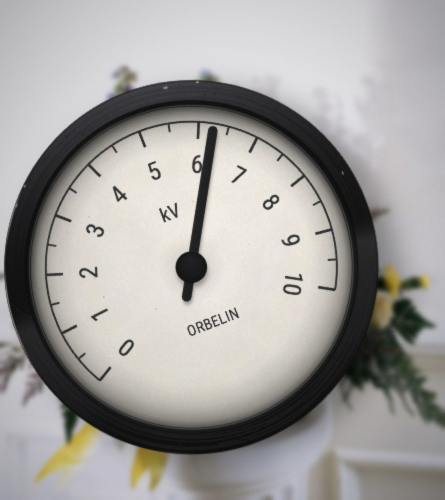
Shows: 6.25 kV
